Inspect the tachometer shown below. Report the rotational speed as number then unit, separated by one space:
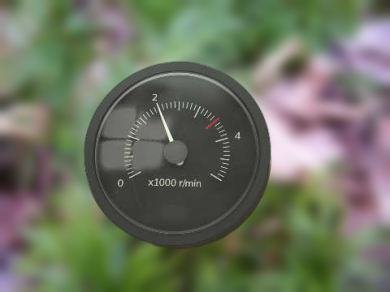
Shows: 2000 rpm
